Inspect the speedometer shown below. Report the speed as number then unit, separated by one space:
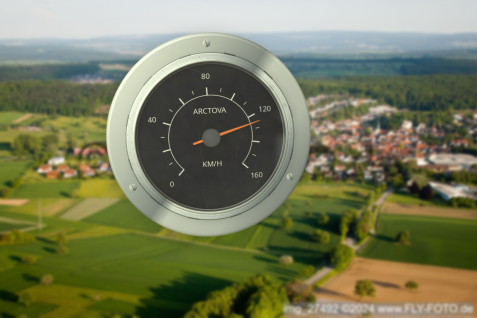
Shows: 125 km/h
